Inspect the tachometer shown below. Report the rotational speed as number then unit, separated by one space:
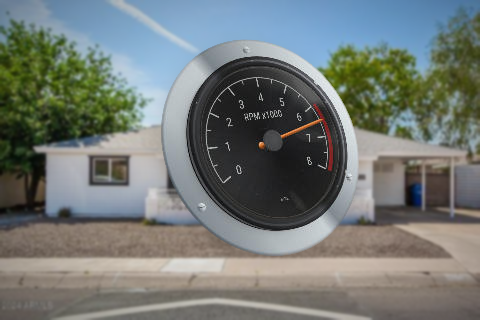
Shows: 6500 rpm
